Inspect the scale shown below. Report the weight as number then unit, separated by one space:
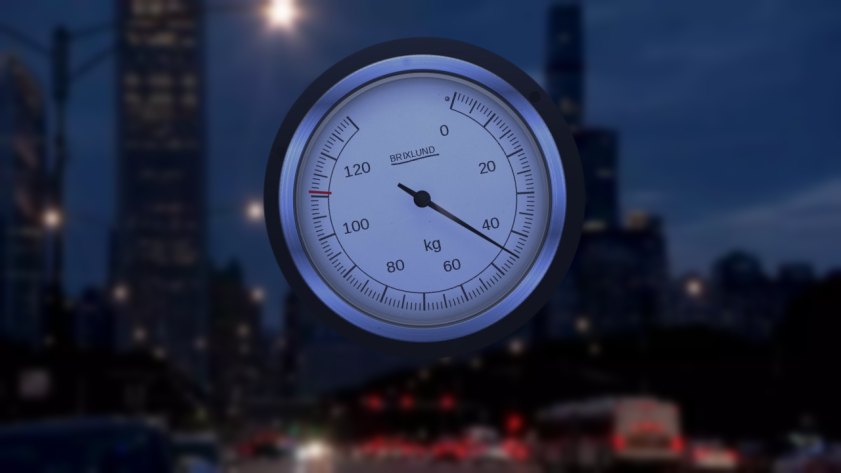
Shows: 45 kg
